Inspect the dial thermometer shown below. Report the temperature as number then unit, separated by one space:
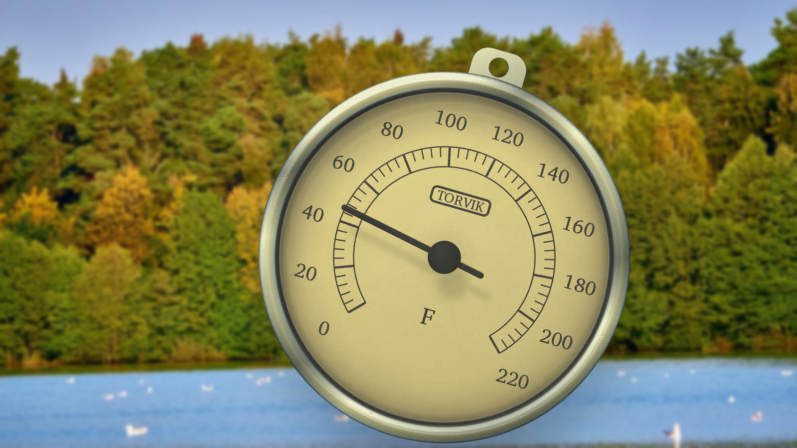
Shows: 46 °F
